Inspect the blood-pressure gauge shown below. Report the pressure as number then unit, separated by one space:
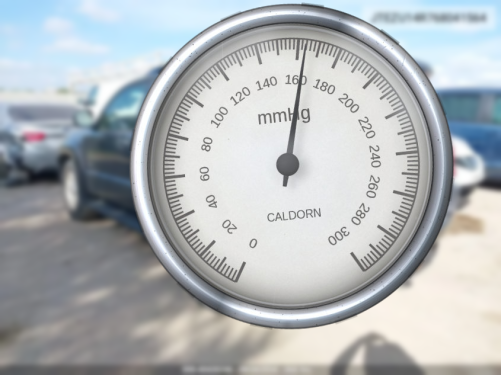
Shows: 164 mmHg
